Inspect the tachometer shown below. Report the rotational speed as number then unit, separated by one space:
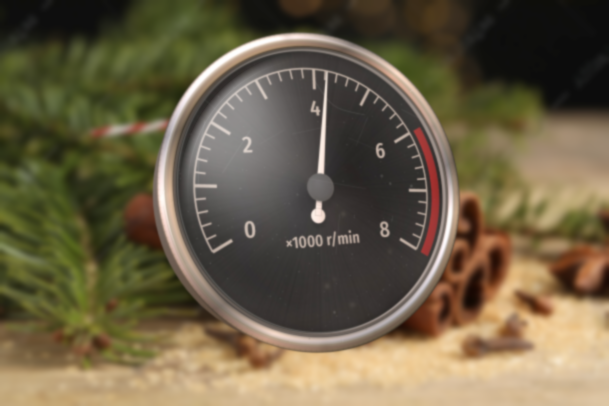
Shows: 4200 rpm
